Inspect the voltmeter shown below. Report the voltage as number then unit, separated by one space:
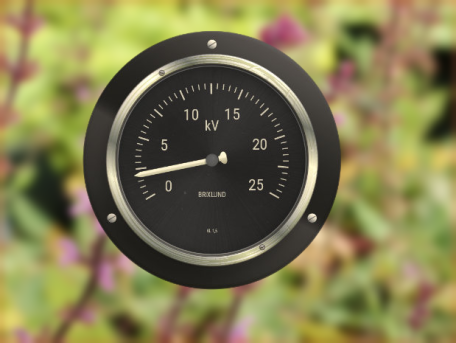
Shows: 2 kV
